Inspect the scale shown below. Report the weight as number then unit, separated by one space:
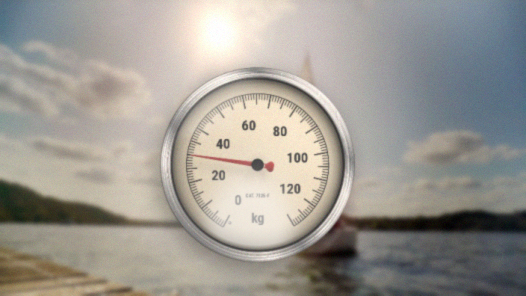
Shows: 30 kg
